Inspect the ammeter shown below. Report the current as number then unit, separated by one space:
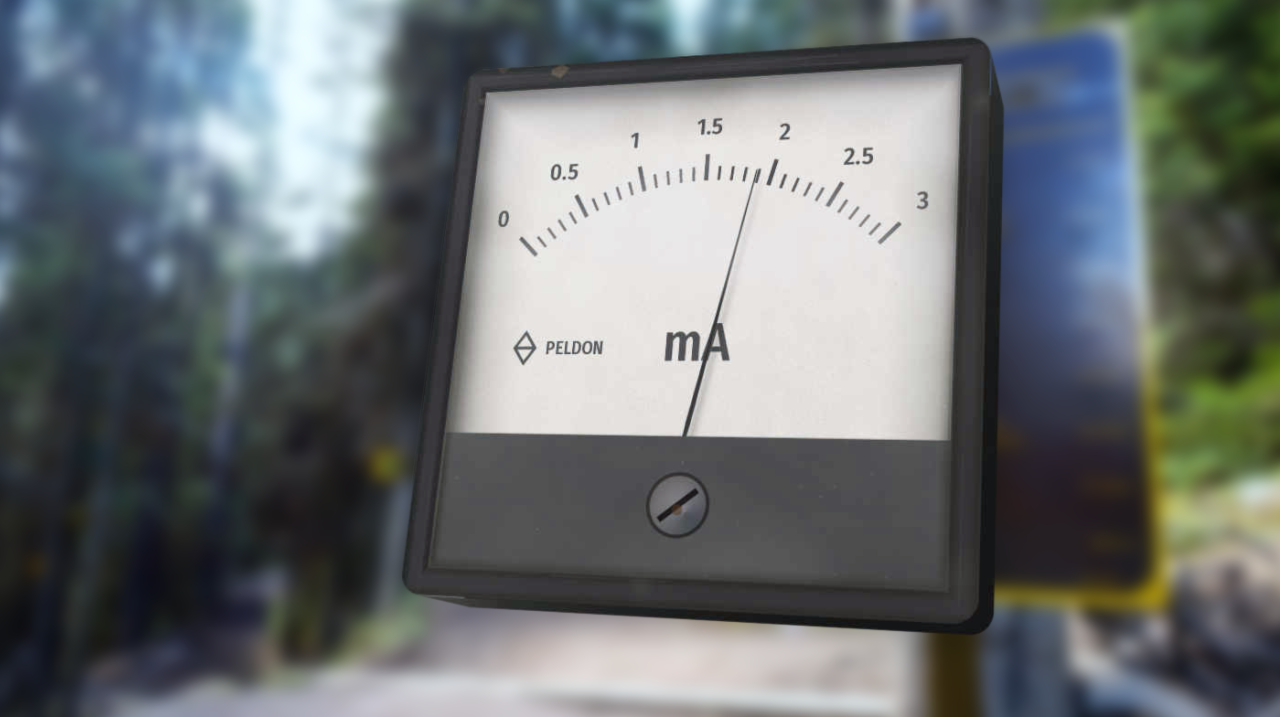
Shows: 1.9 mA
